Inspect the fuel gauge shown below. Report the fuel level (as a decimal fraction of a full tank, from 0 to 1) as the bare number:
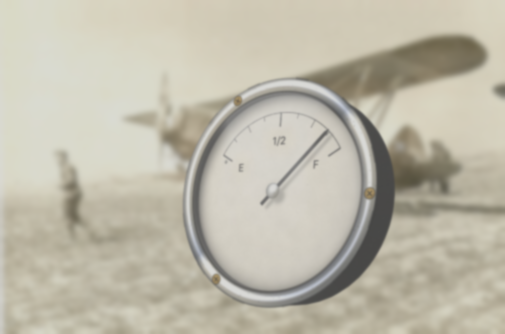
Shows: 0.875
